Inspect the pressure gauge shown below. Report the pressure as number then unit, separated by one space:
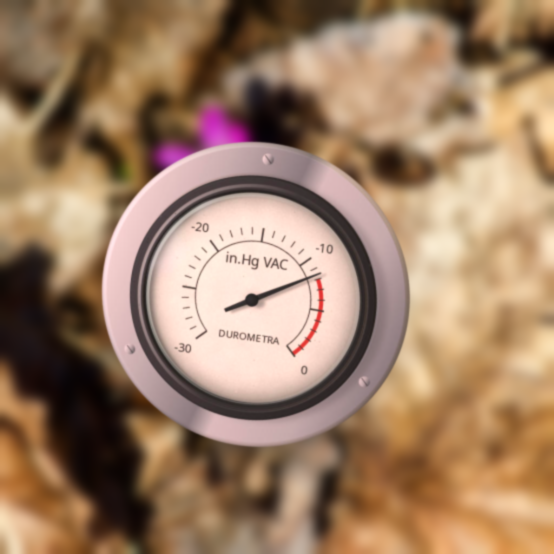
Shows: -8.5 inHg
